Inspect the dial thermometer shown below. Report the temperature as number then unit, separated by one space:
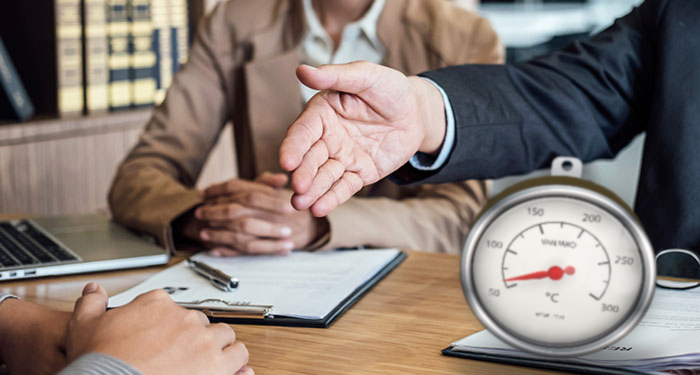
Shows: 62.5 °C
